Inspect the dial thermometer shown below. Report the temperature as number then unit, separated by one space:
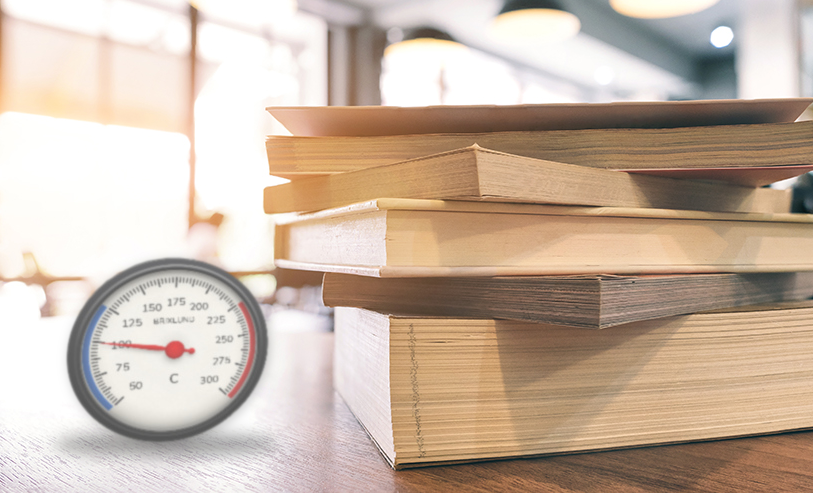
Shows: 100 °C
